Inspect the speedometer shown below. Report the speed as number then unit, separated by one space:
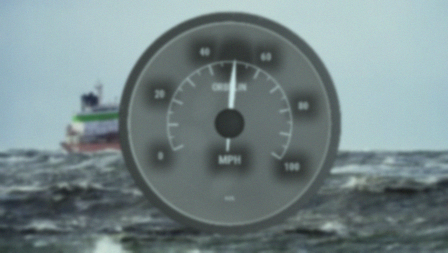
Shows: 50 mph
